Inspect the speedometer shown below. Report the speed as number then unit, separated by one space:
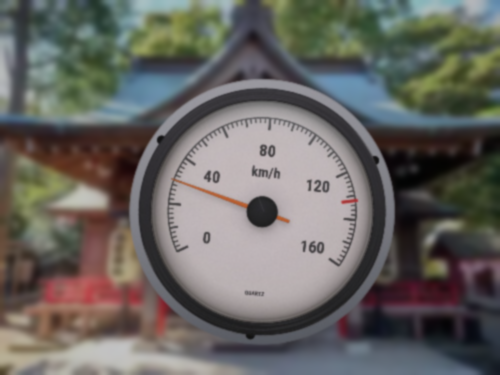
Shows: 30 km/h
